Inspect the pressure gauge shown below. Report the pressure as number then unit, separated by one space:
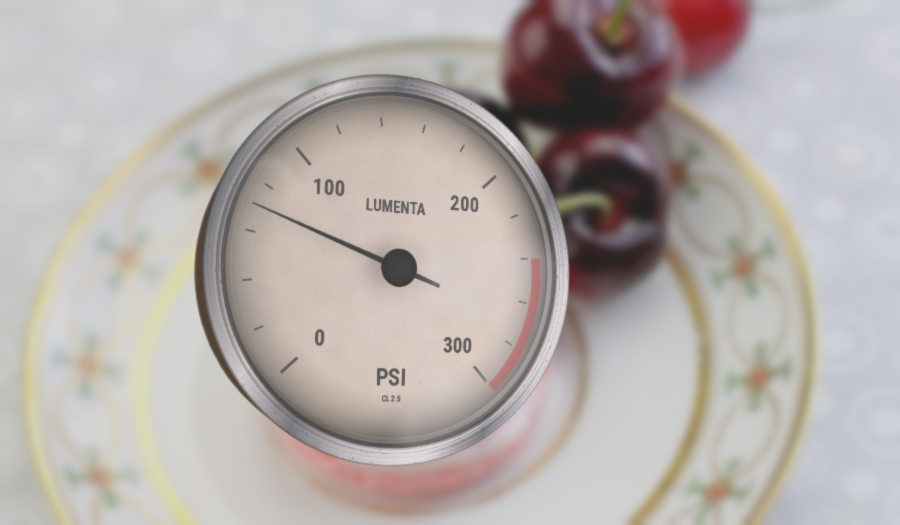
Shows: 70 psi
